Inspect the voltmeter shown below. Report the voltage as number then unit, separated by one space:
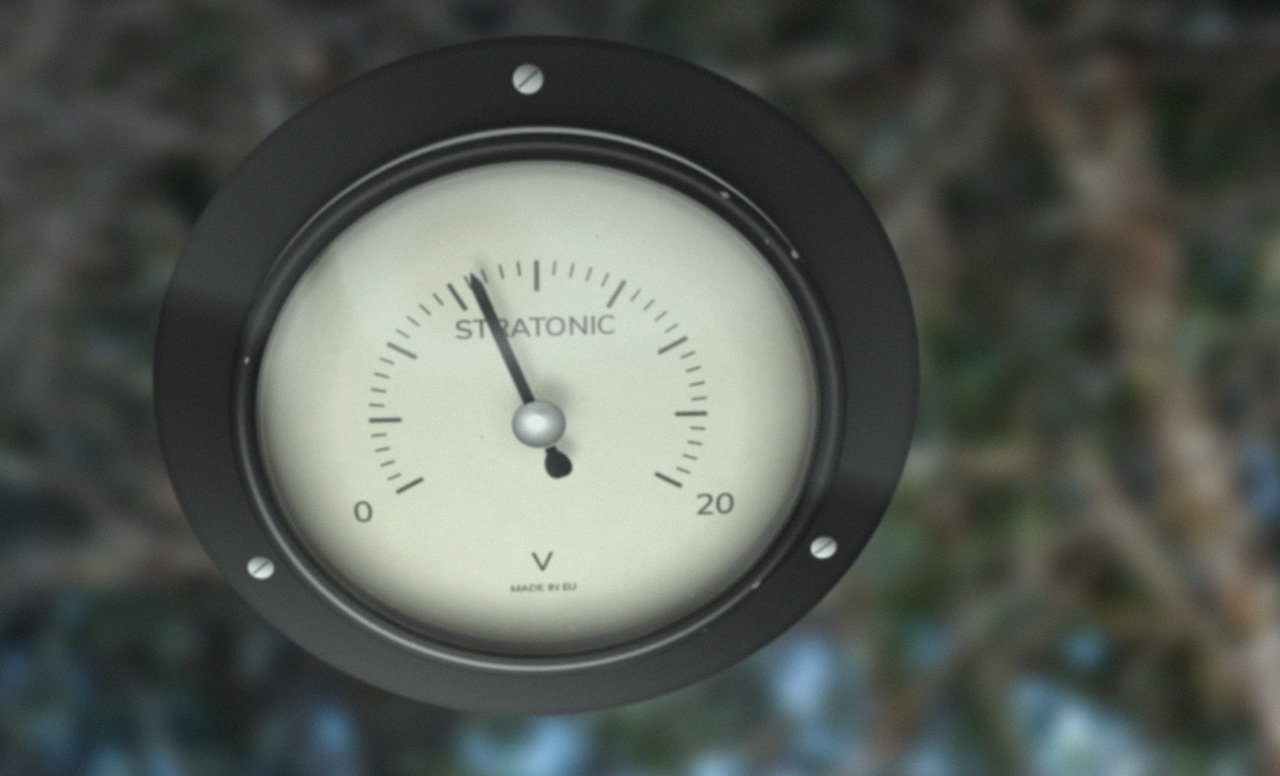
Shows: 8.25 V
